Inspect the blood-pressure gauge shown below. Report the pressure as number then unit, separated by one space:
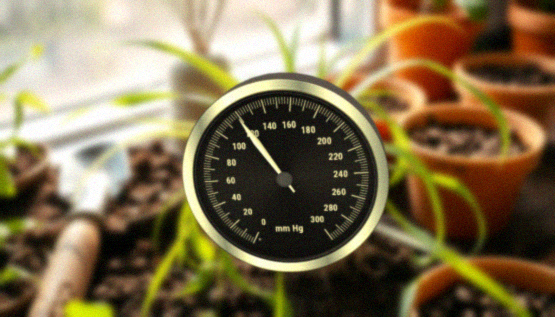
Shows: 120 mmHg
